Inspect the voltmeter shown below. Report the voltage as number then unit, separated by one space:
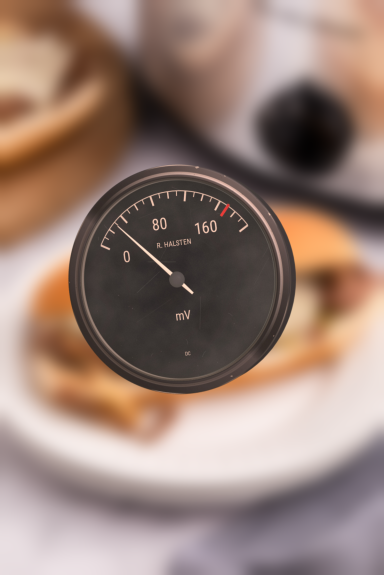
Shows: 30 mV
